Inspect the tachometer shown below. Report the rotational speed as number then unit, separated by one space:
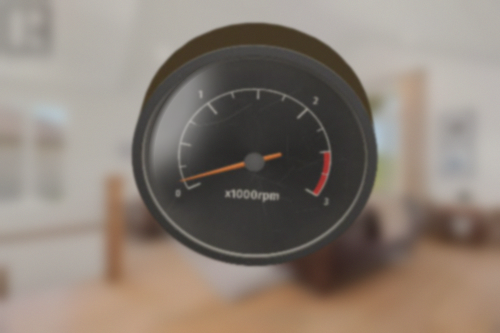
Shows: 125 rpm
